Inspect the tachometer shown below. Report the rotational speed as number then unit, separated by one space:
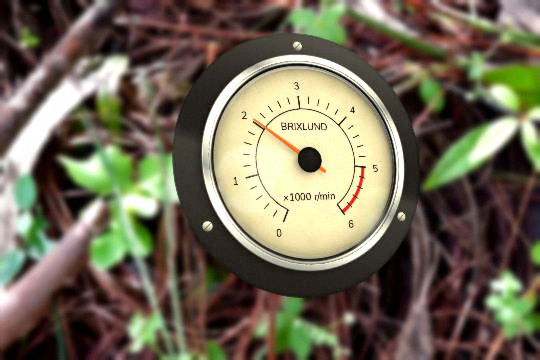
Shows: 2000 rpm
